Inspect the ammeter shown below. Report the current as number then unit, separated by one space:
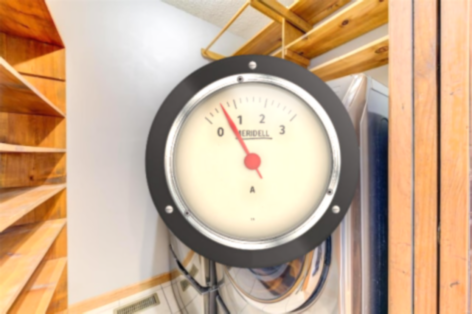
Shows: 0.6 A
